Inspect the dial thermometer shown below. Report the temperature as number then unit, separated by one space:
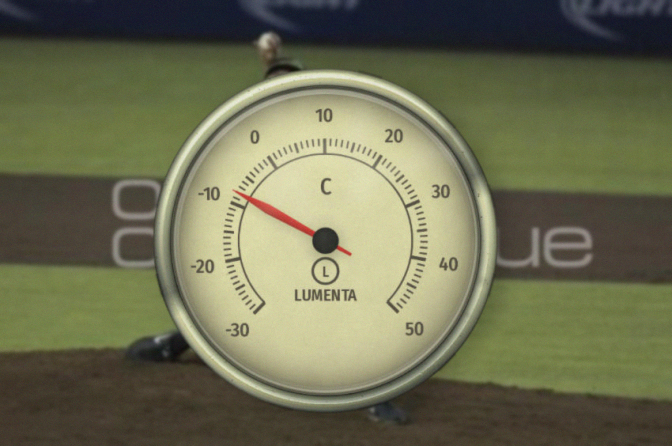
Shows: -8 °C
